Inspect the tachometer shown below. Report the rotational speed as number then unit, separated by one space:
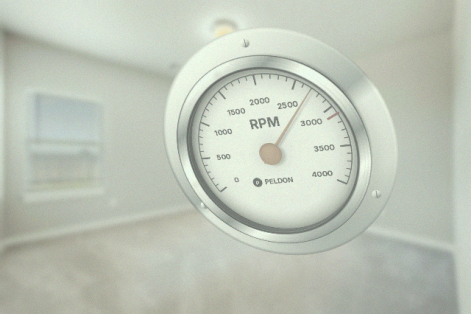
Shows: 2700 rpm
